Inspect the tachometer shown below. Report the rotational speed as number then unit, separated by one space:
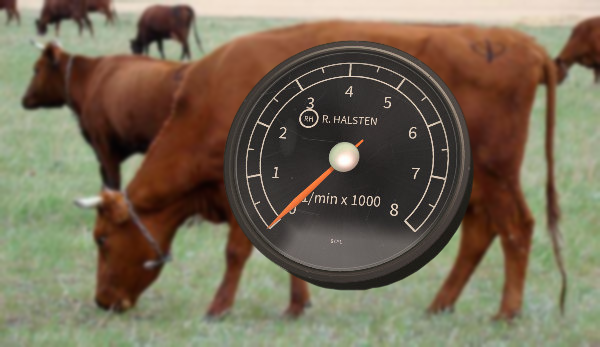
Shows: 0 rpm
